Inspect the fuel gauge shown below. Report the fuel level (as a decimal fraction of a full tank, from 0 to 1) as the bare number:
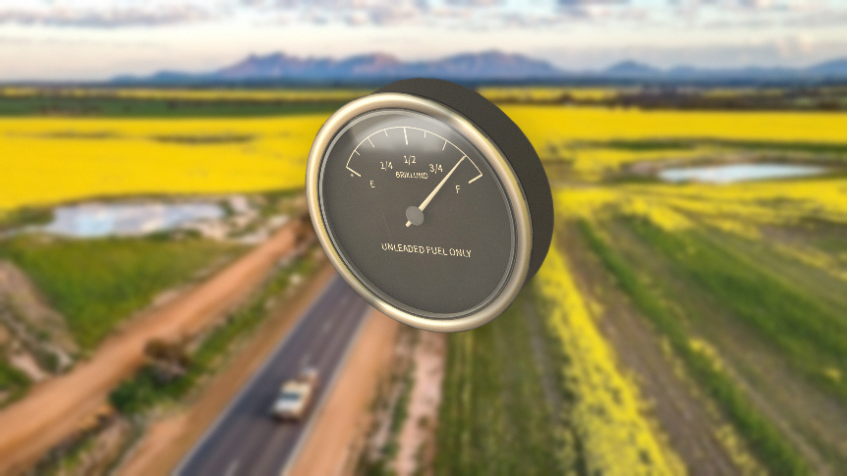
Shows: 0.875
